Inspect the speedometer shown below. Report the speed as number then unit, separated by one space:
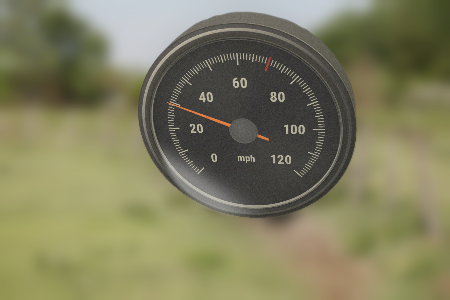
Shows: 30 mph
